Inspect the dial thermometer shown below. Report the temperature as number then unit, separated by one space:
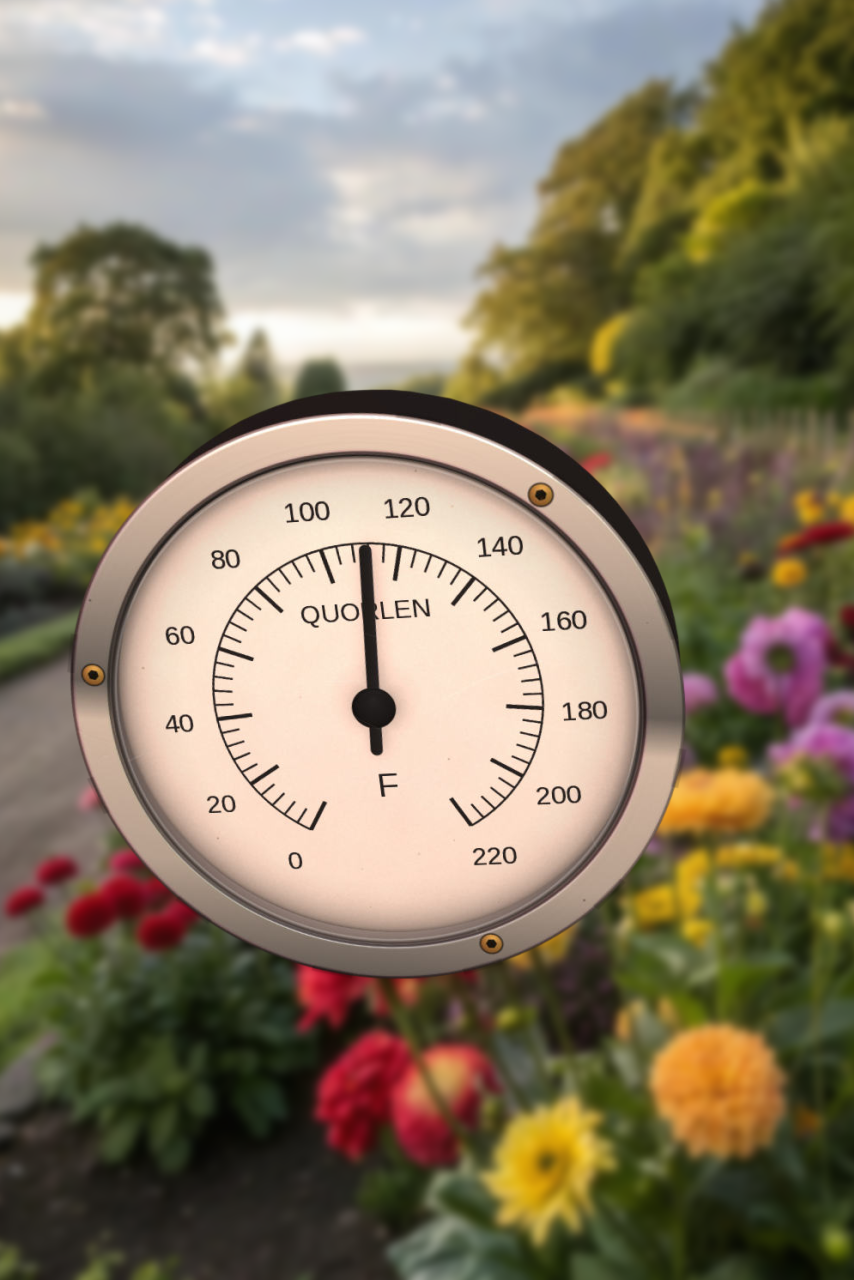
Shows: 112 °F
